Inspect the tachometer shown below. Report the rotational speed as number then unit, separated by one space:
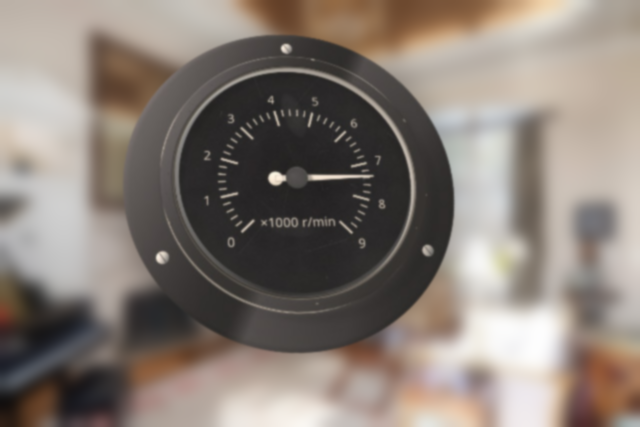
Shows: 7400 rpm
